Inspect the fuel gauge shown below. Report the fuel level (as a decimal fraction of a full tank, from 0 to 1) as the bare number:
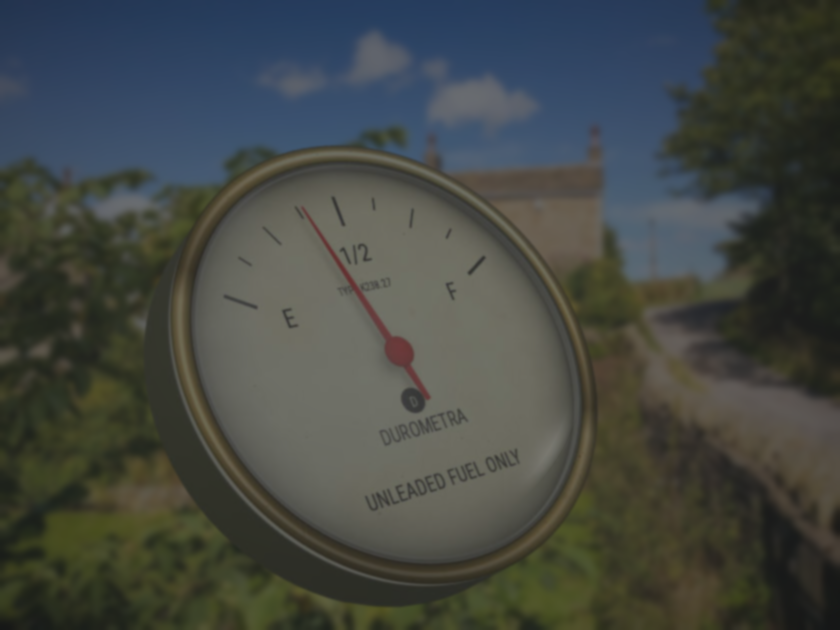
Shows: 0.375
